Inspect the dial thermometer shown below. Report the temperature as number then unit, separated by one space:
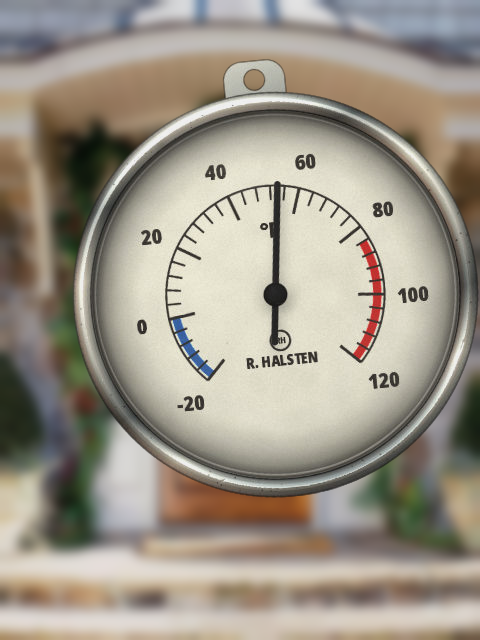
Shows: 54 °F
